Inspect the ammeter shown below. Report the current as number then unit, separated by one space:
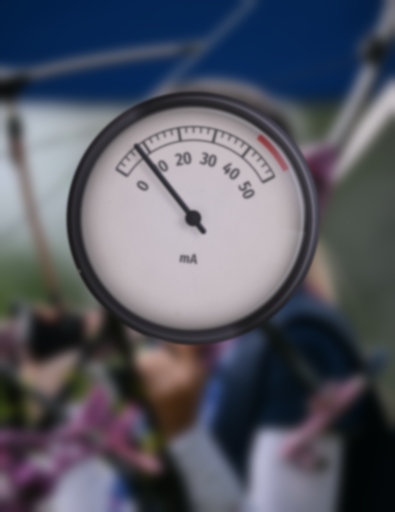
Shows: 8 mA
